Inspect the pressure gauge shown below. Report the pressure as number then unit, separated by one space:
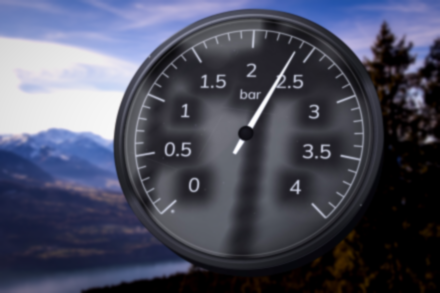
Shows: 2.4 bar
